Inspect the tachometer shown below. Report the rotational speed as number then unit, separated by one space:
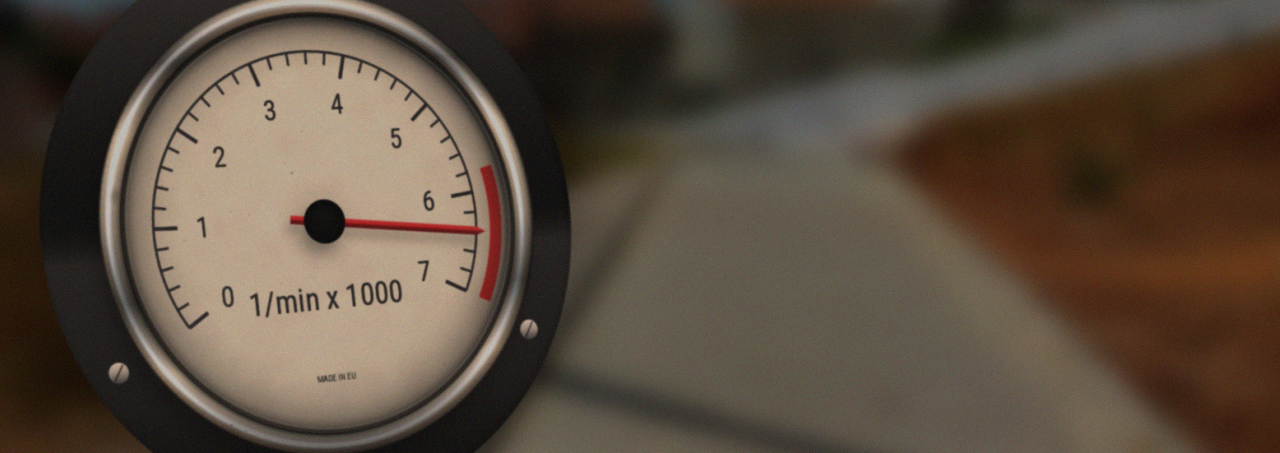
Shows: 6400 rpm
